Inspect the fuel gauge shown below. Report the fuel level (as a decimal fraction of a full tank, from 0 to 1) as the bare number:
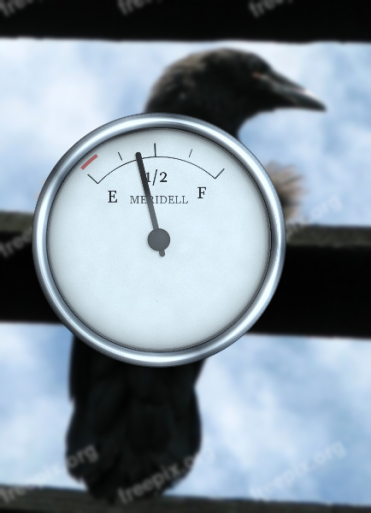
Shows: 0.375
